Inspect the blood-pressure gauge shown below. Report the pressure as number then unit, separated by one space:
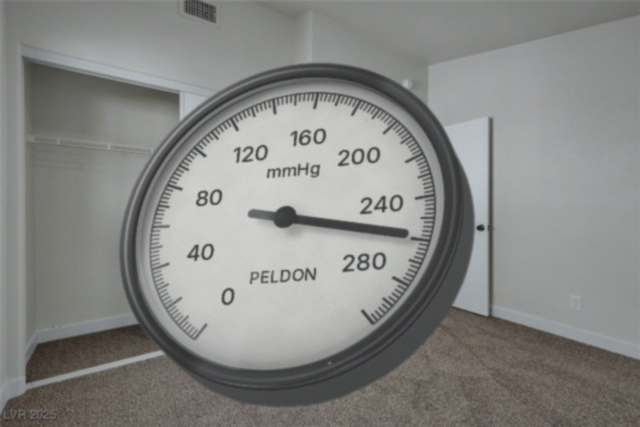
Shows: 260 mmHg
